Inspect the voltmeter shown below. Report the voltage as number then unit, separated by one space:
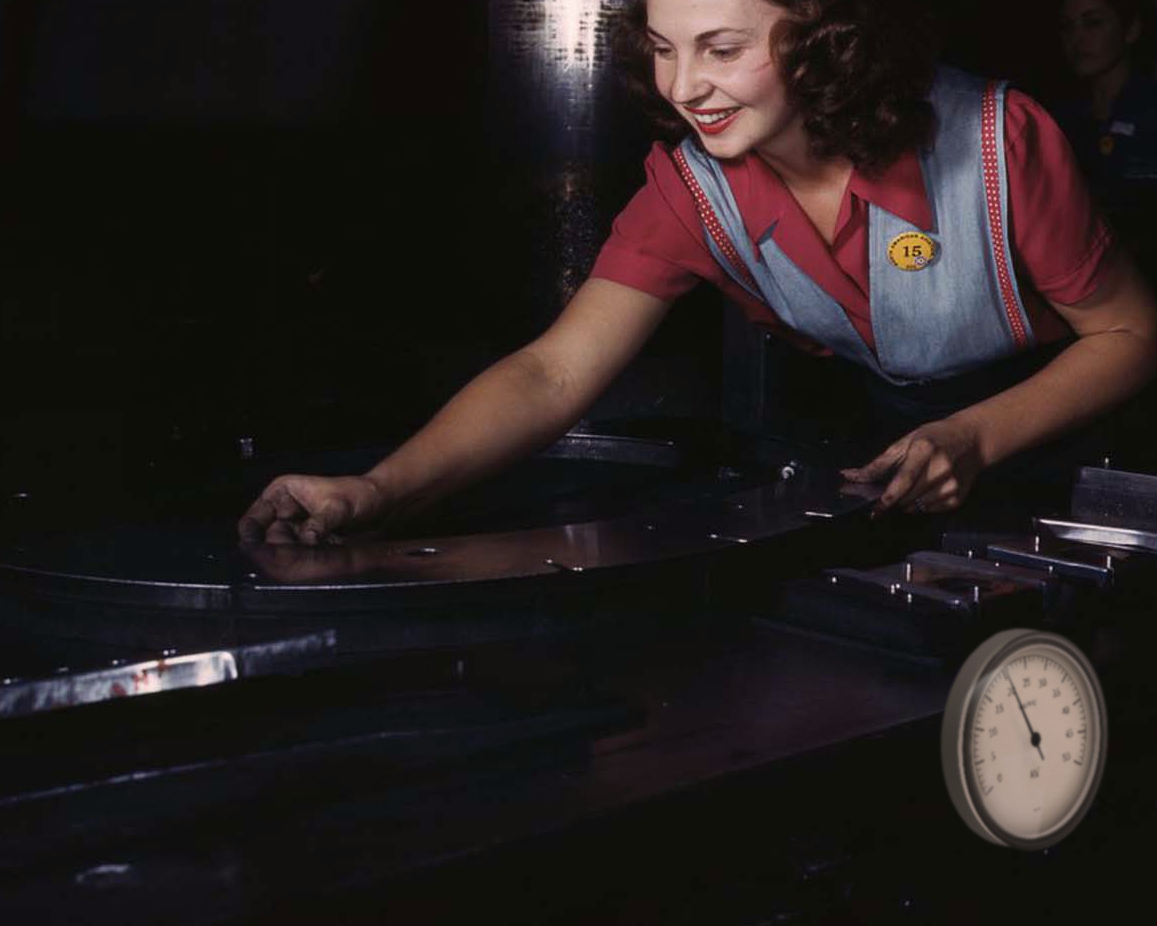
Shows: 20 kV
